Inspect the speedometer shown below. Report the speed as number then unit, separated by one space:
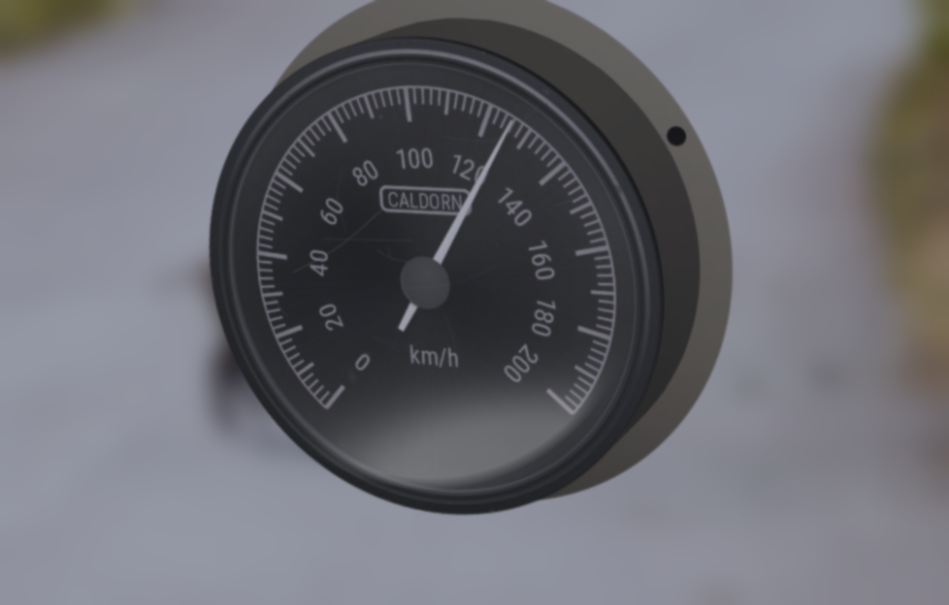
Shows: 126 km/h
